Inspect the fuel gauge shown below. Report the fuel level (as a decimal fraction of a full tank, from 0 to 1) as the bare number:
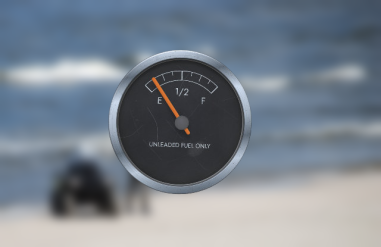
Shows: 0.125
